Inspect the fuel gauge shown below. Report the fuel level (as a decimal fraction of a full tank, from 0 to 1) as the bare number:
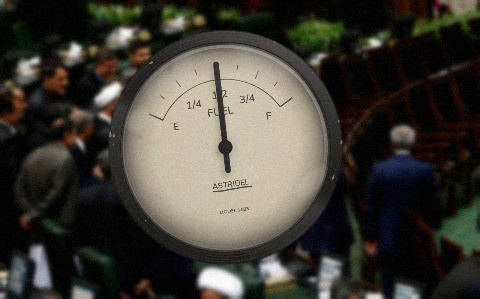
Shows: 0.5
